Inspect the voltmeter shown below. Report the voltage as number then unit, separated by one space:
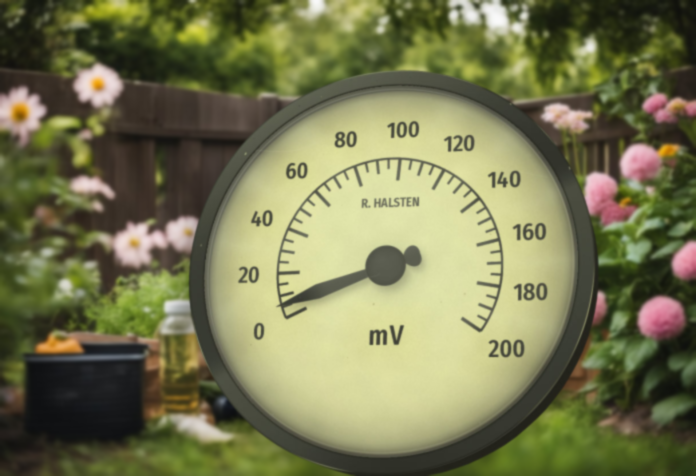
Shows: 5 mV
